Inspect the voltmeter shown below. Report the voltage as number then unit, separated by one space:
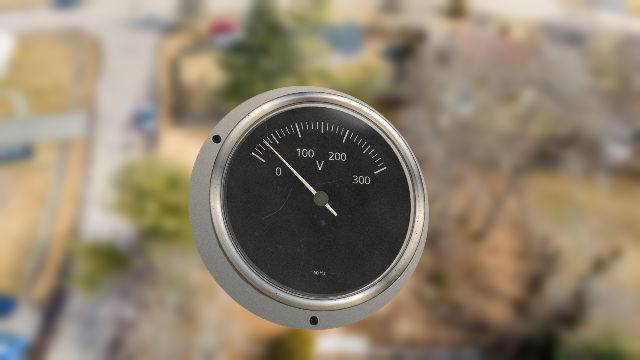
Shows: 30 V
